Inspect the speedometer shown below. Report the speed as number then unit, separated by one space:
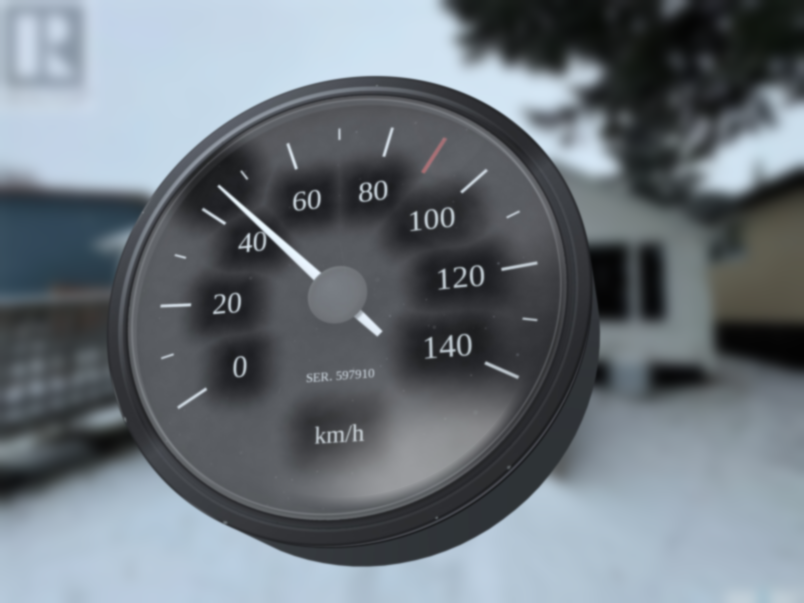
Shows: 45 km/h
